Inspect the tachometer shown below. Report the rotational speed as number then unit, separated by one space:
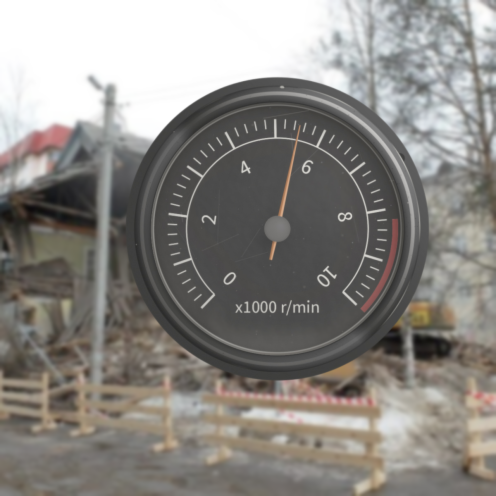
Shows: 5500 rpm
